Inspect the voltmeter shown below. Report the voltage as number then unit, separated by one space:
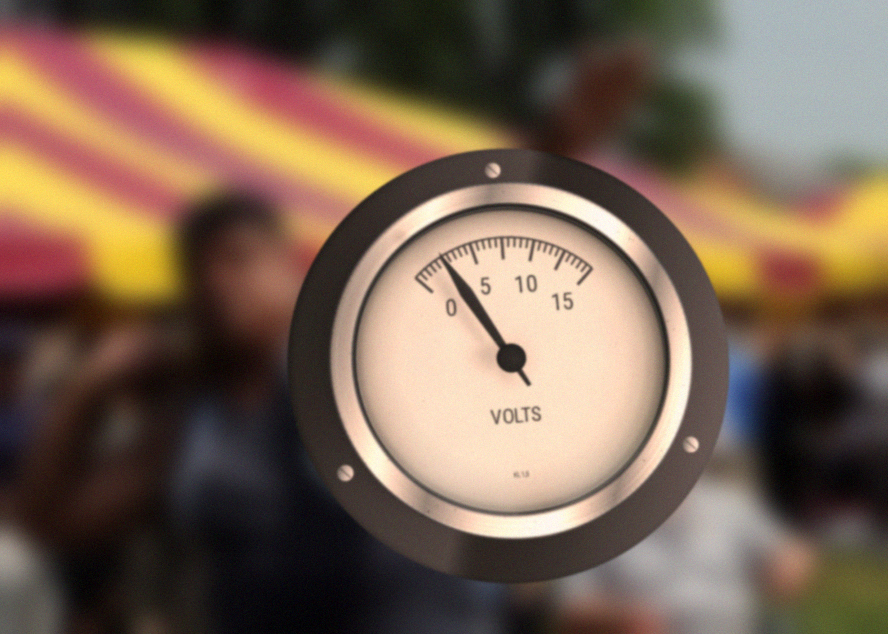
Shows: 2.5 V
